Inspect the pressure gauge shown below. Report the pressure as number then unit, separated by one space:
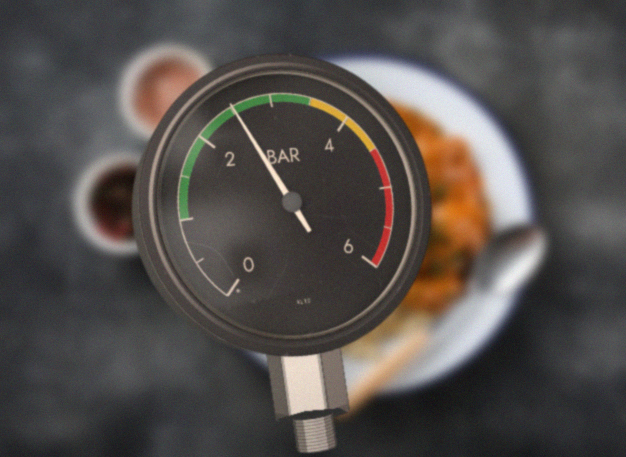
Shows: 2.5 bar
